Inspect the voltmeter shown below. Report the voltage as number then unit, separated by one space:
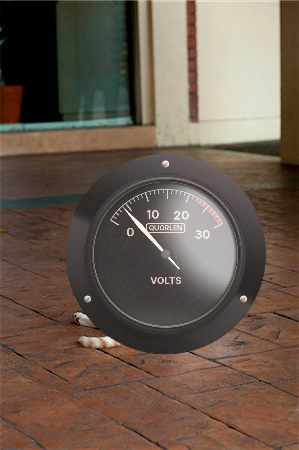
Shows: 4 V
